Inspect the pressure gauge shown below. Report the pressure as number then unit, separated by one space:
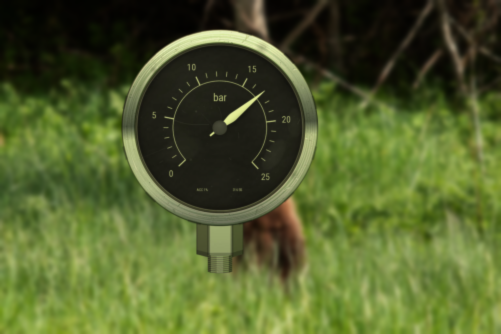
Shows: 17 bar
